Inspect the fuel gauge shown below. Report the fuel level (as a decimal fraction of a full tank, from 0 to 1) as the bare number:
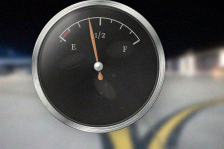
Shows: 0.375
